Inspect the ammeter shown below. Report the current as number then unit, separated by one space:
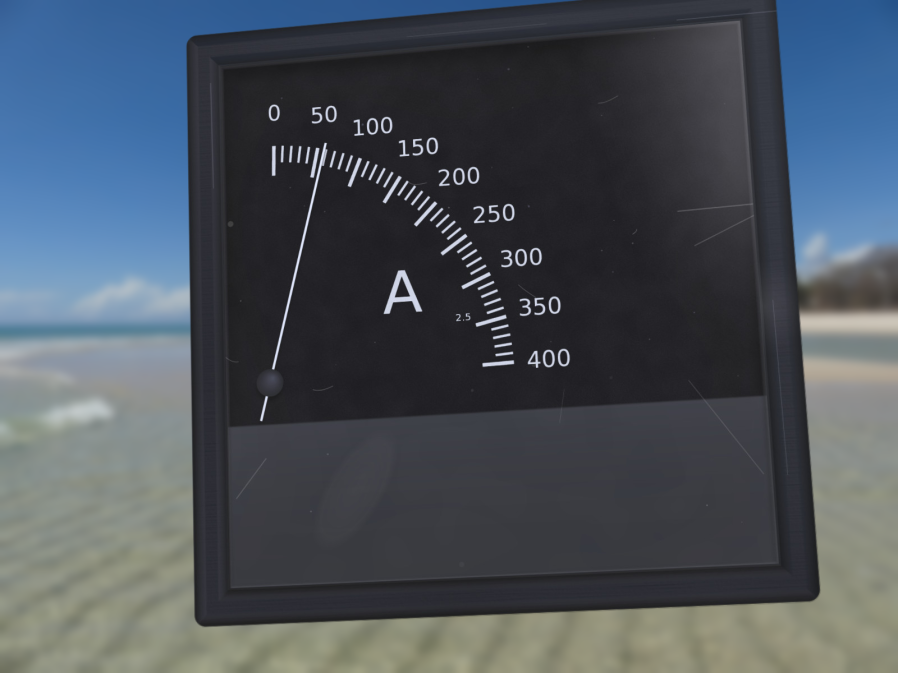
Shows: 60 A
